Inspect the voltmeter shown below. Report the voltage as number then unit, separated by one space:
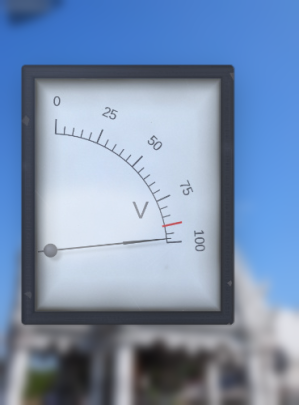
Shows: 97.5 V
